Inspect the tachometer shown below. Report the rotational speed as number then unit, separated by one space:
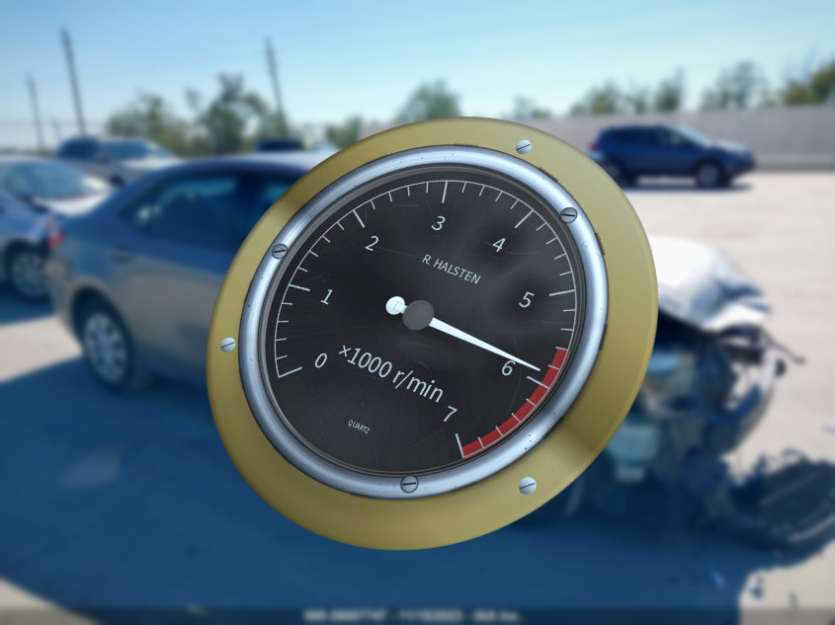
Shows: 5900 rpm
